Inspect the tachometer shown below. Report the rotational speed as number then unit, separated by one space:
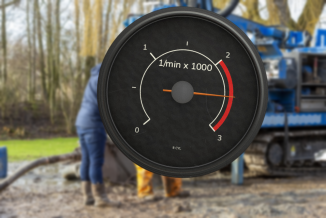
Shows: 2500 rpm
